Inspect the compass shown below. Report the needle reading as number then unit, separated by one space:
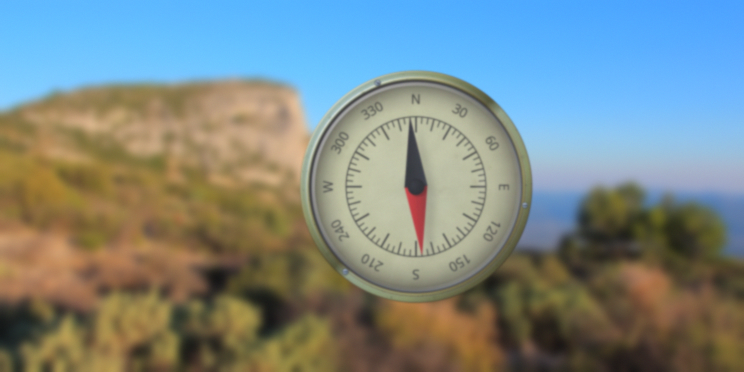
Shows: 175 °
